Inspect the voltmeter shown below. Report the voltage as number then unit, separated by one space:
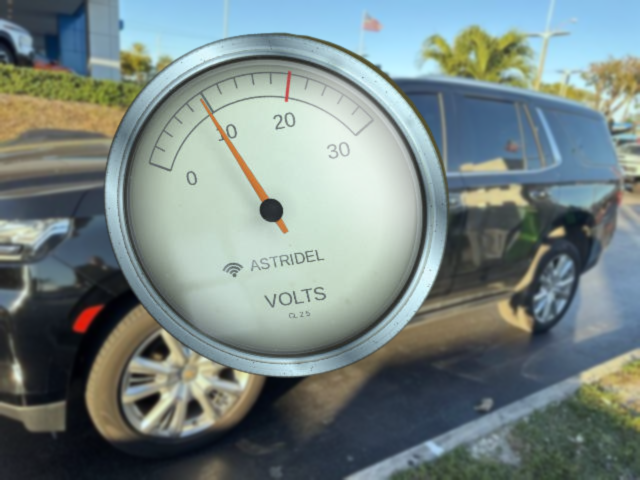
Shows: 10 V
